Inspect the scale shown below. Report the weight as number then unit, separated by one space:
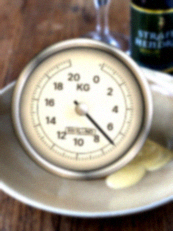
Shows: 7 kg
